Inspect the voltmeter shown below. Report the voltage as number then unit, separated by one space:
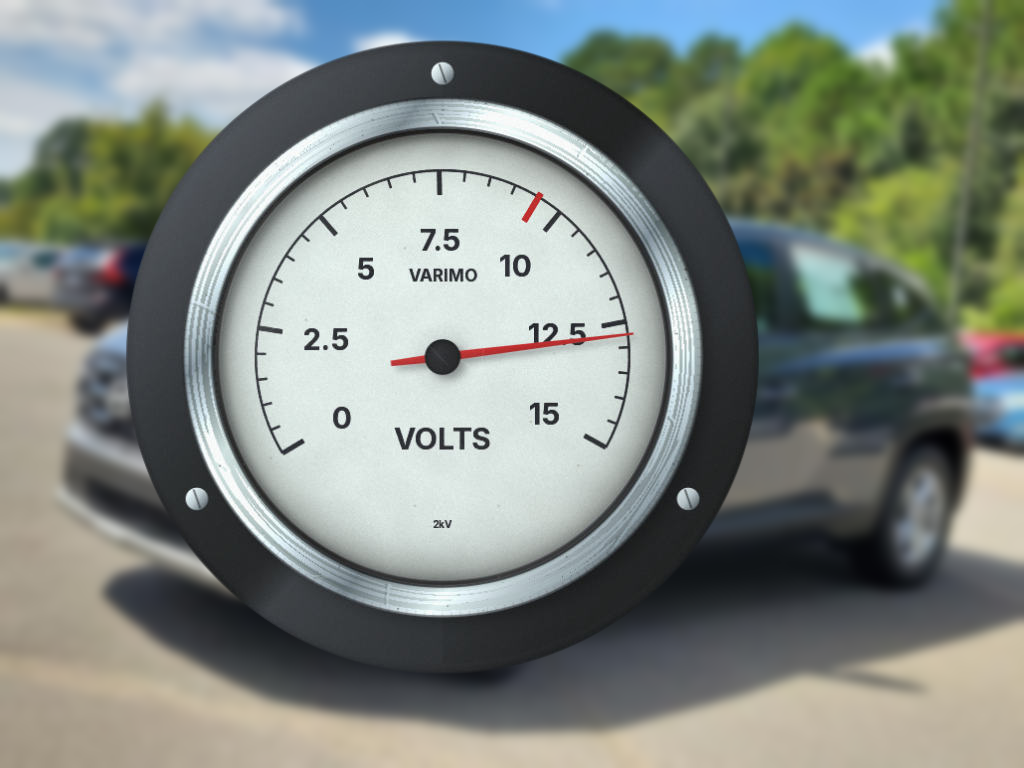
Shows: 12.75 V
